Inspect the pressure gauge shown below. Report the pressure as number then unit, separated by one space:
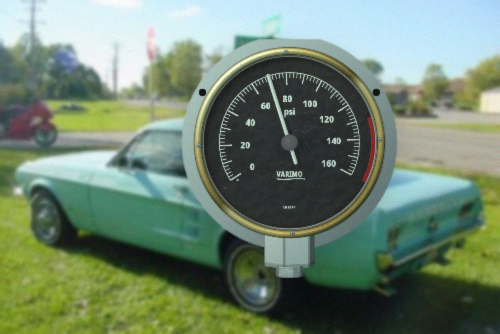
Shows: 70 psi
